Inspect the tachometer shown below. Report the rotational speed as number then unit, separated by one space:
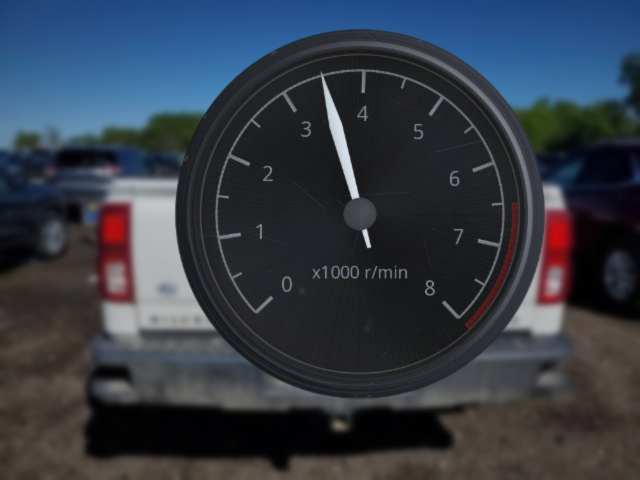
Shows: 3500 rpm
